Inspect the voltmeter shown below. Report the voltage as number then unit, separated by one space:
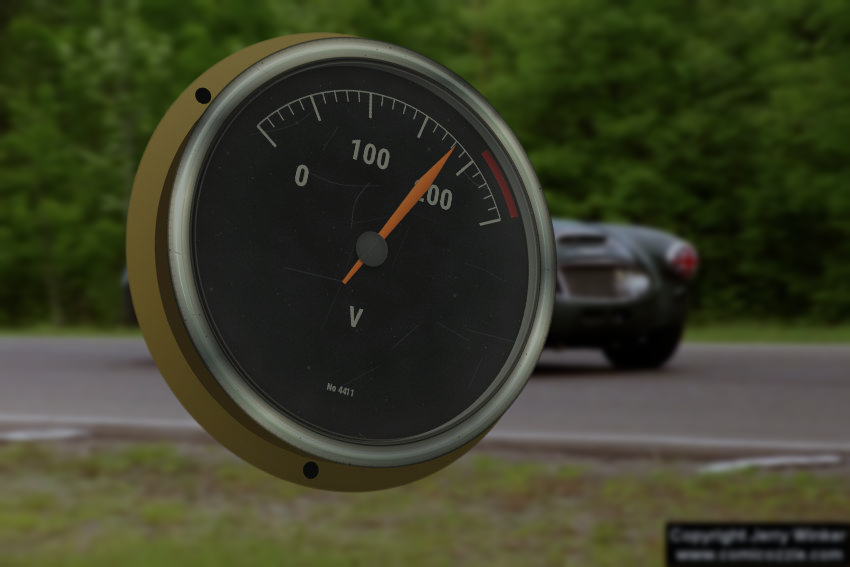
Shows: 180 V
